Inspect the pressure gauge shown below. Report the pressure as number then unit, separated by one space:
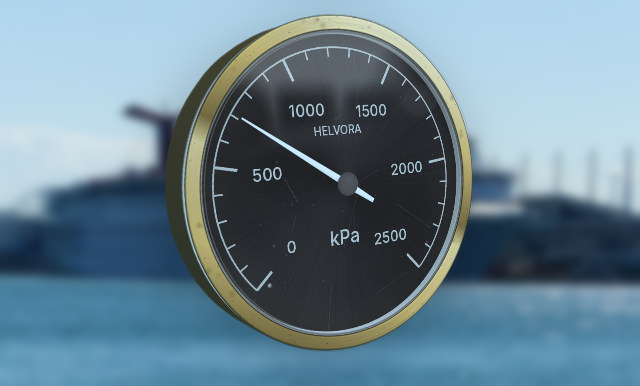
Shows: 700 kPa
